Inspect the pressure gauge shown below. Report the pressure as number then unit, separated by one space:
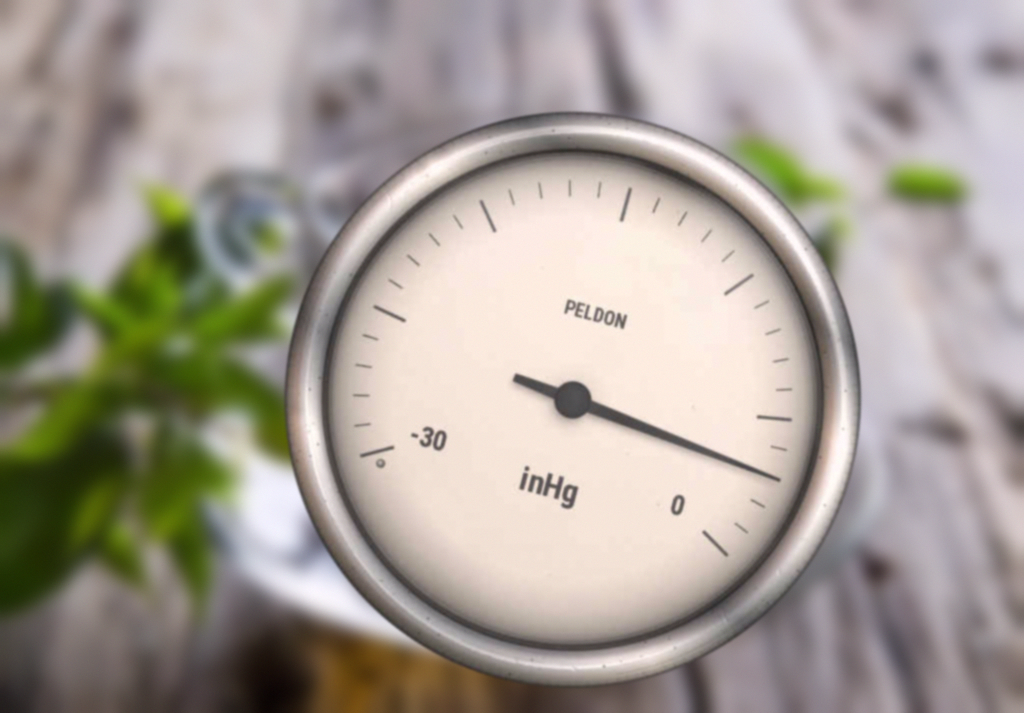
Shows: -3 inHg
